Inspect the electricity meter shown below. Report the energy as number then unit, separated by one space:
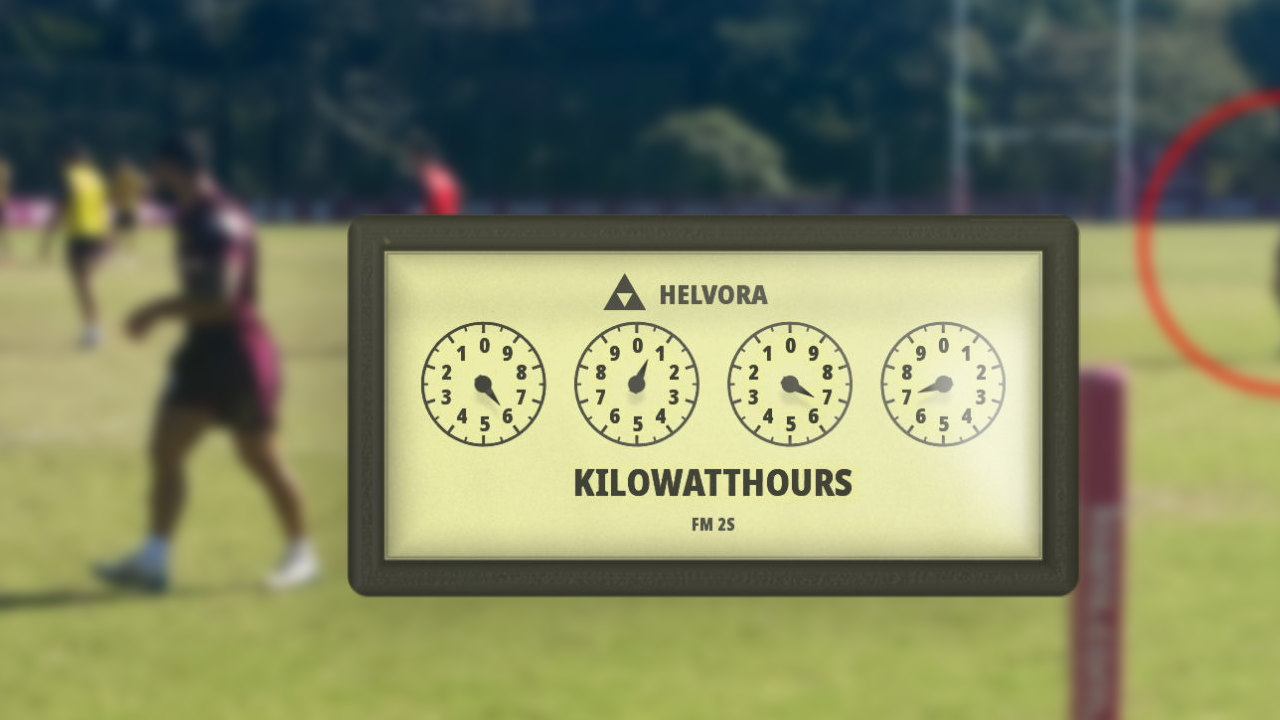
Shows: 6067 kWh
